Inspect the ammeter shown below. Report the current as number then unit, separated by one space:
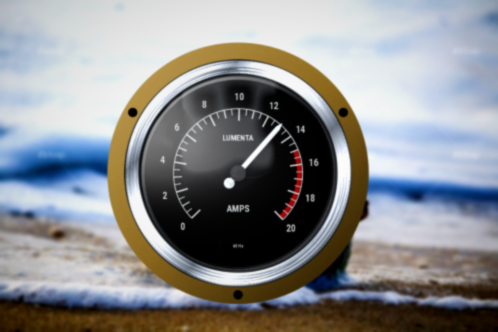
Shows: 13 A
